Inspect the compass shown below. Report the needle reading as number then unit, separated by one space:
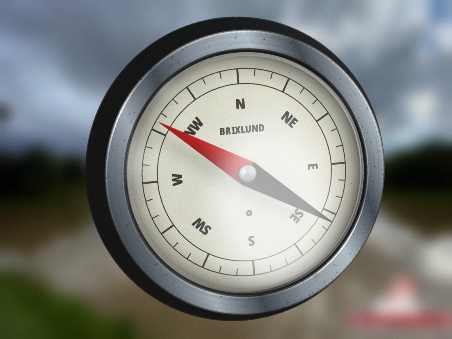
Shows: 305 °
